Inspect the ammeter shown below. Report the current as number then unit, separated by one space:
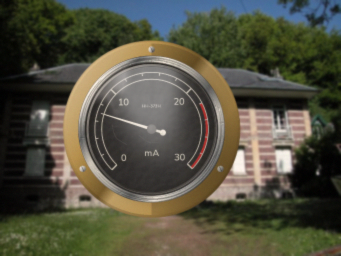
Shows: 7 mA
